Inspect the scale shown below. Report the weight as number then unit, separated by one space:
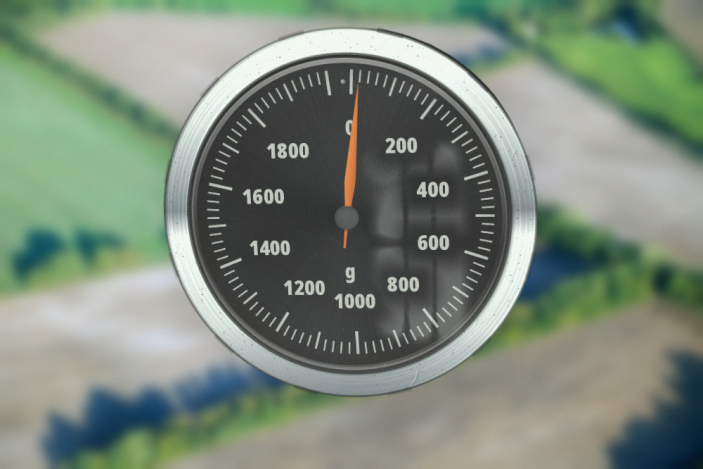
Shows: 20 g
